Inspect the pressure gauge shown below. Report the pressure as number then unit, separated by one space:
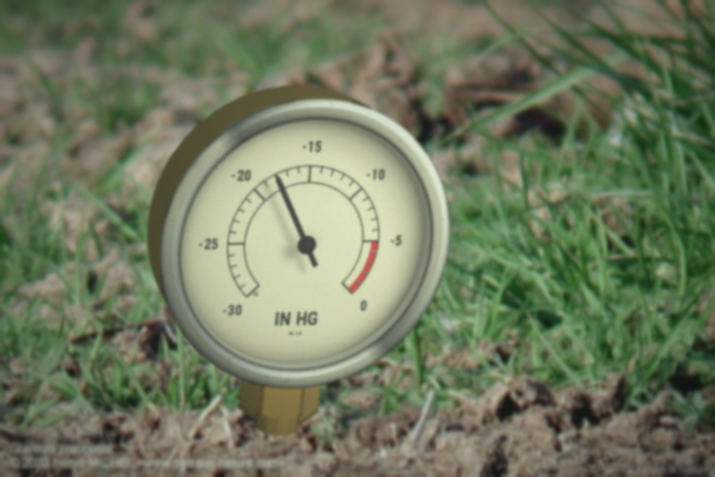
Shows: -18 inHg
